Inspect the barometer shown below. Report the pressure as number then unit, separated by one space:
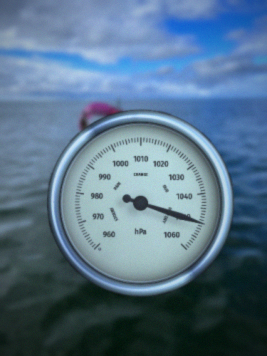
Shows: 1050 hPa
